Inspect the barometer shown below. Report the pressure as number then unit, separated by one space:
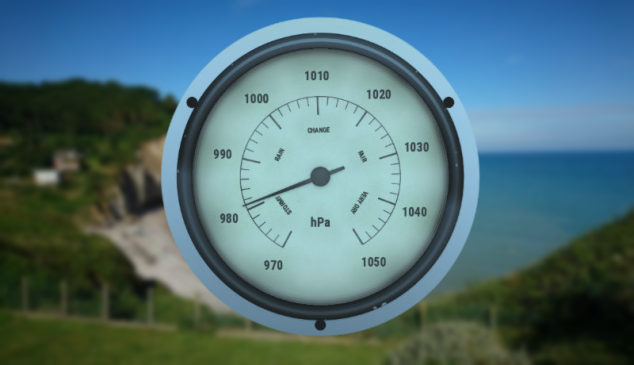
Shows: 981 hPa
